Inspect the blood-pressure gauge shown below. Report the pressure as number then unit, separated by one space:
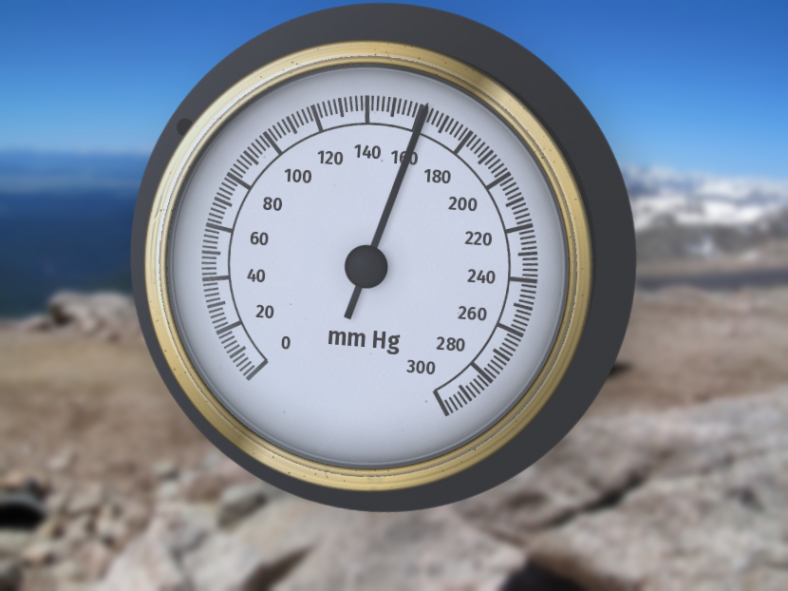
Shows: 162 mmHg
